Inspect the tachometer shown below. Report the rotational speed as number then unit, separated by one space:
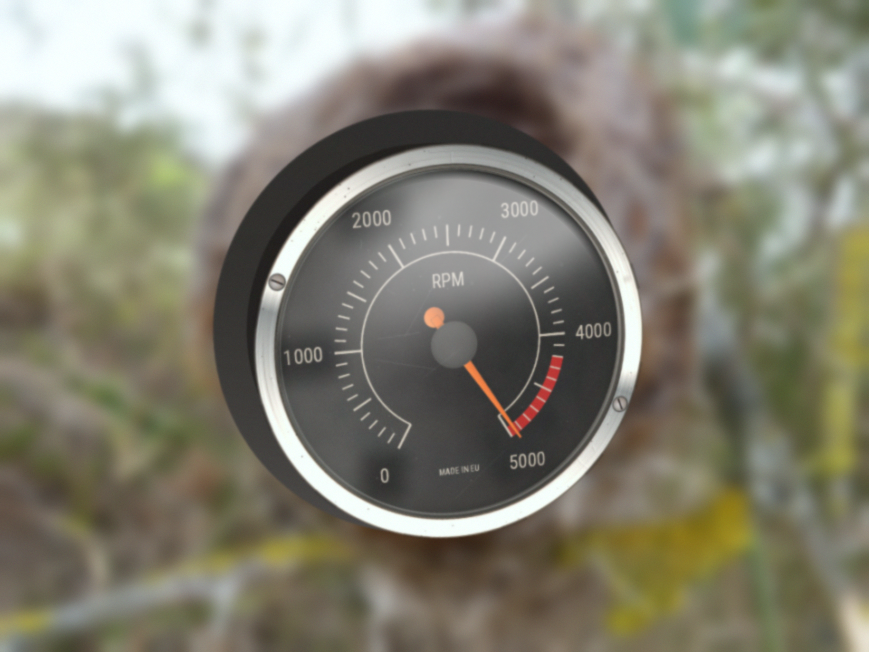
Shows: 4950 rpm
